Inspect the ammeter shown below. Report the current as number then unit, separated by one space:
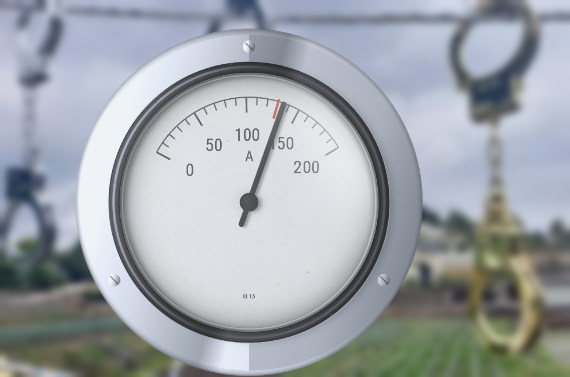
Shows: 135 A
